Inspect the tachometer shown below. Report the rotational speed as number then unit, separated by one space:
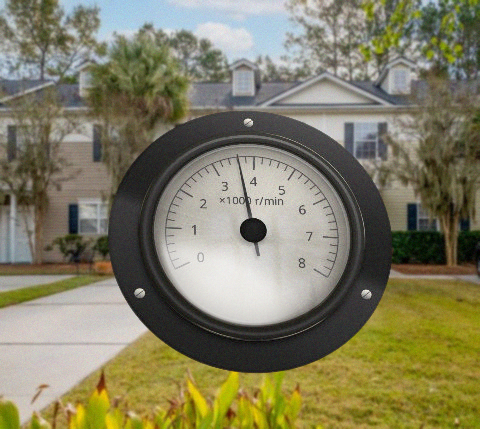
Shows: 3600 rpm
